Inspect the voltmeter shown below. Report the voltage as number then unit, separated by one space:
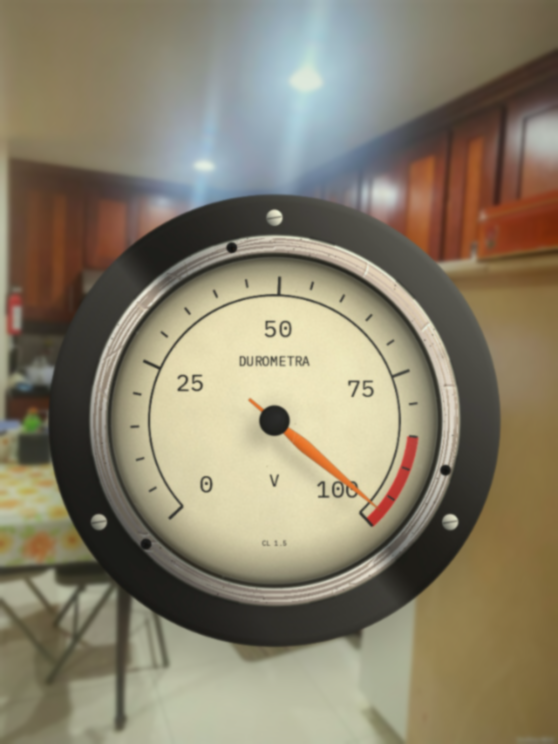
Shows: 97.5 V
